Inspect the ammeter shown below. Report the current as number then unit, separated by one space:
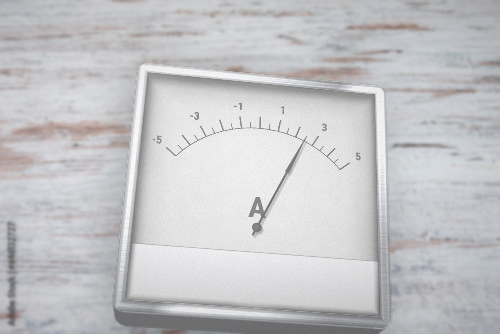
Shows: 2.5 A
